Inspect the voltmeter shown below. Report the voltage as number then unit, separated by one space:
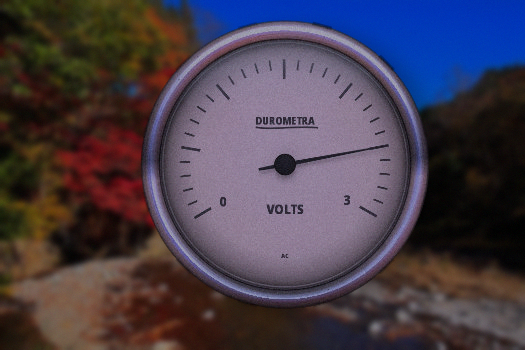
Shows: 2.5 V
